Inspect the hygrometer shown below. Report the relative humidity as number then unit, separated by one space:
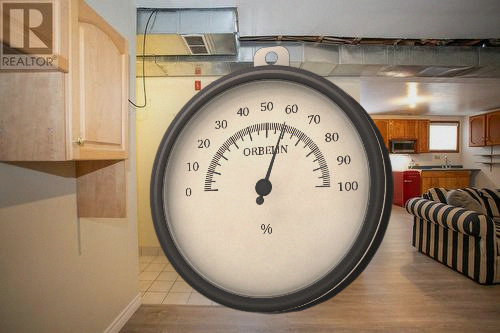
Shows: 60 %
